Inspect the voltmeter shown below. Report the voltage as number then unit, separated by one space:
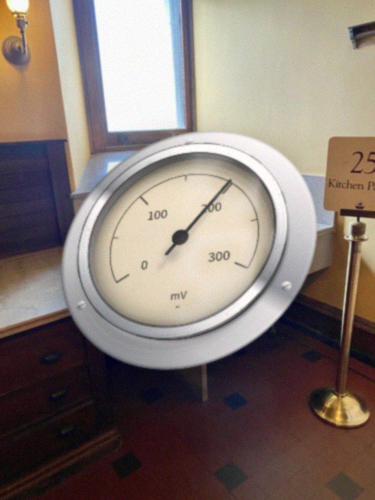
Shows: 200 mV
